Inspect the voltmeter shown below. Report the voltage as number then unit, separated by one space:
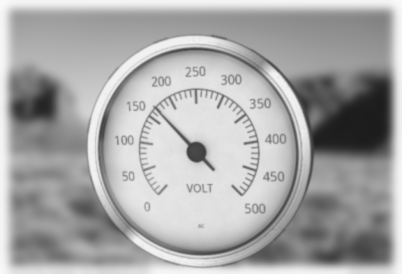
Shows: 170 V
